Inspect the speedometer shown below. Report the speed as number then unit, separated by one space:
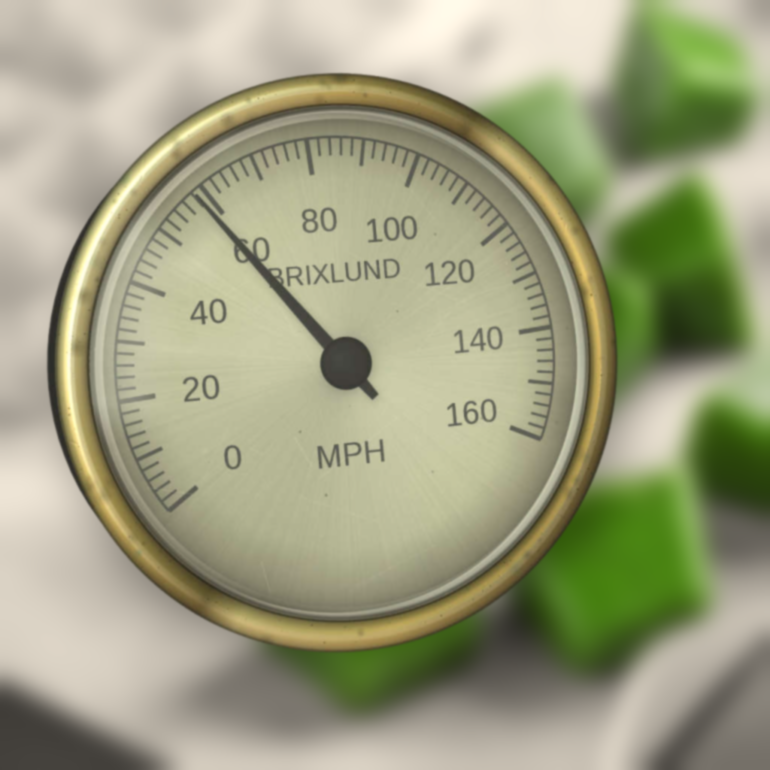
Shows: 58 mph
